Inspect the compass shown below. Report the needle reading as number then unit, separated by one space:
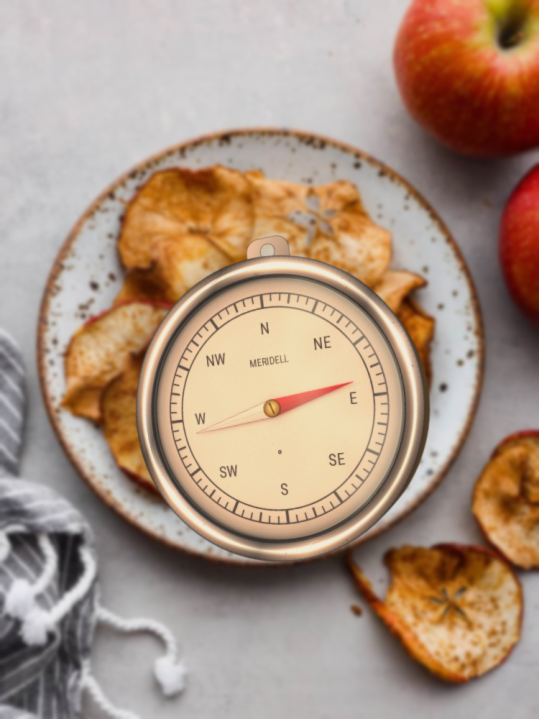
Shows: 80 °
